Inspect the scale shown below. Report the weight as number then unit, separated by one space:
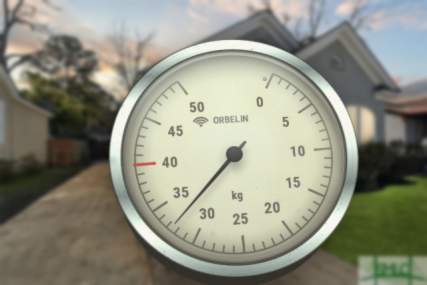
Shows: 32.5 kg
